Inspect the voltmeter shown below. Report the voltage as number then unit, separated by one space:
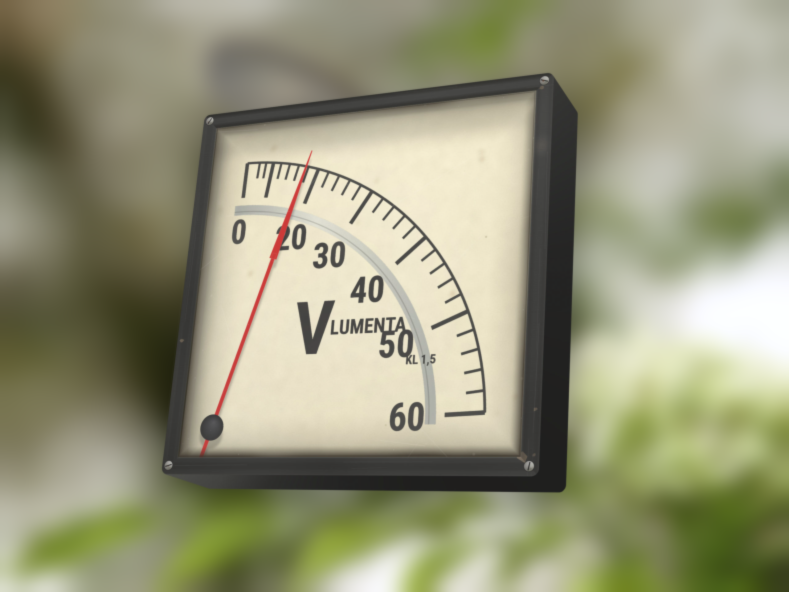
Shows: 18 V
